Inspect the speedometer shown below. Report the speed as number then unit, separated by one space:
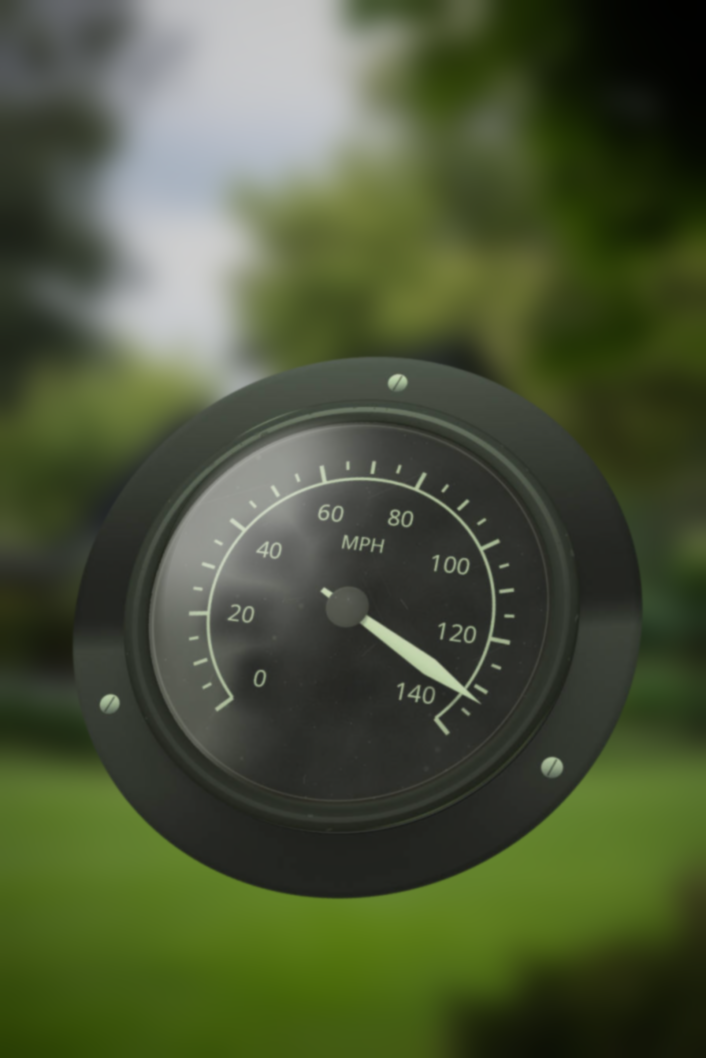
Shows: 132.5 mph
